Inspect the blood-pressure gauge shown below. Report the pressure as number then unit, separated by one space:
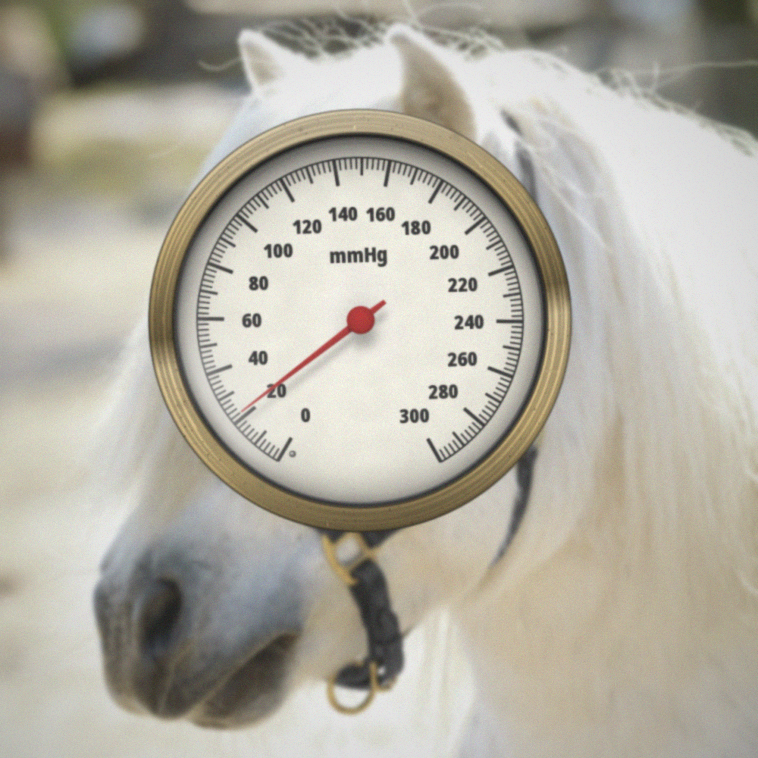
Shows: 22 mmHg
